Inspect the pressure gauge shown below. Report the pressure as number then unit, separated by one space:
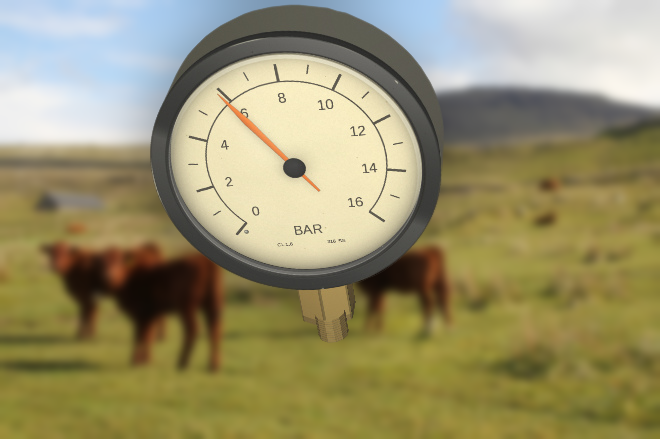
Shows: 6 bar
